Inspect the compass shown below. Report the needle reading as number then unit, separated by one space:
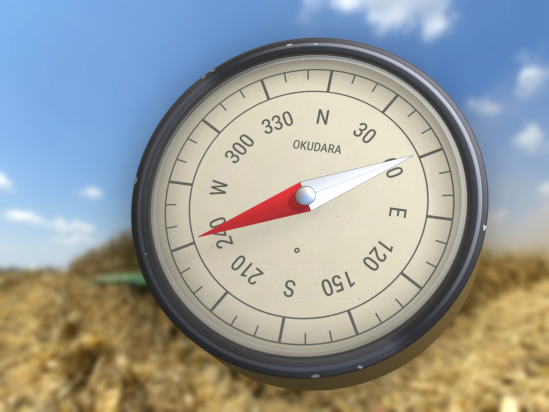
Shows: 240 °
